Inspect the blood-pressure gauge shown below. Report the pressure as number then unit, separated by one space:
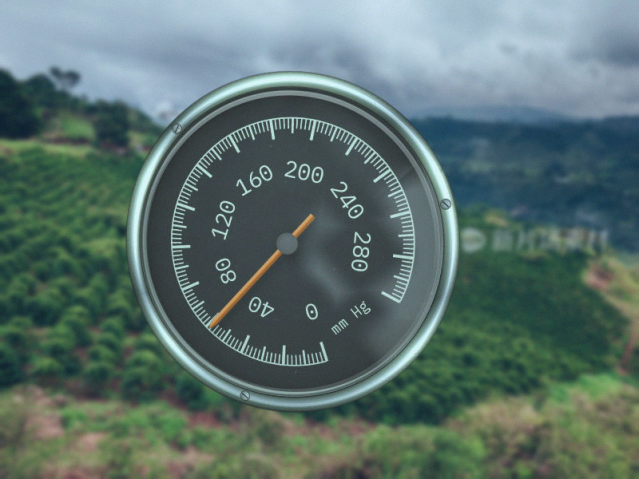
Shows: 58 mmHg
